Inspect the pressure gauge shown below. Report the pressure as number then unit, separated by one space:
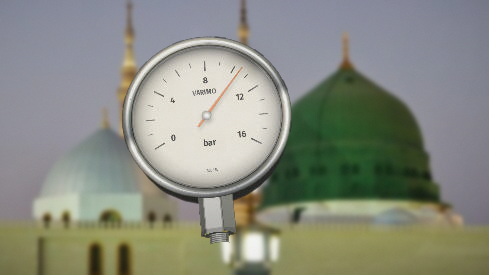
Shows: 10.5 bar
